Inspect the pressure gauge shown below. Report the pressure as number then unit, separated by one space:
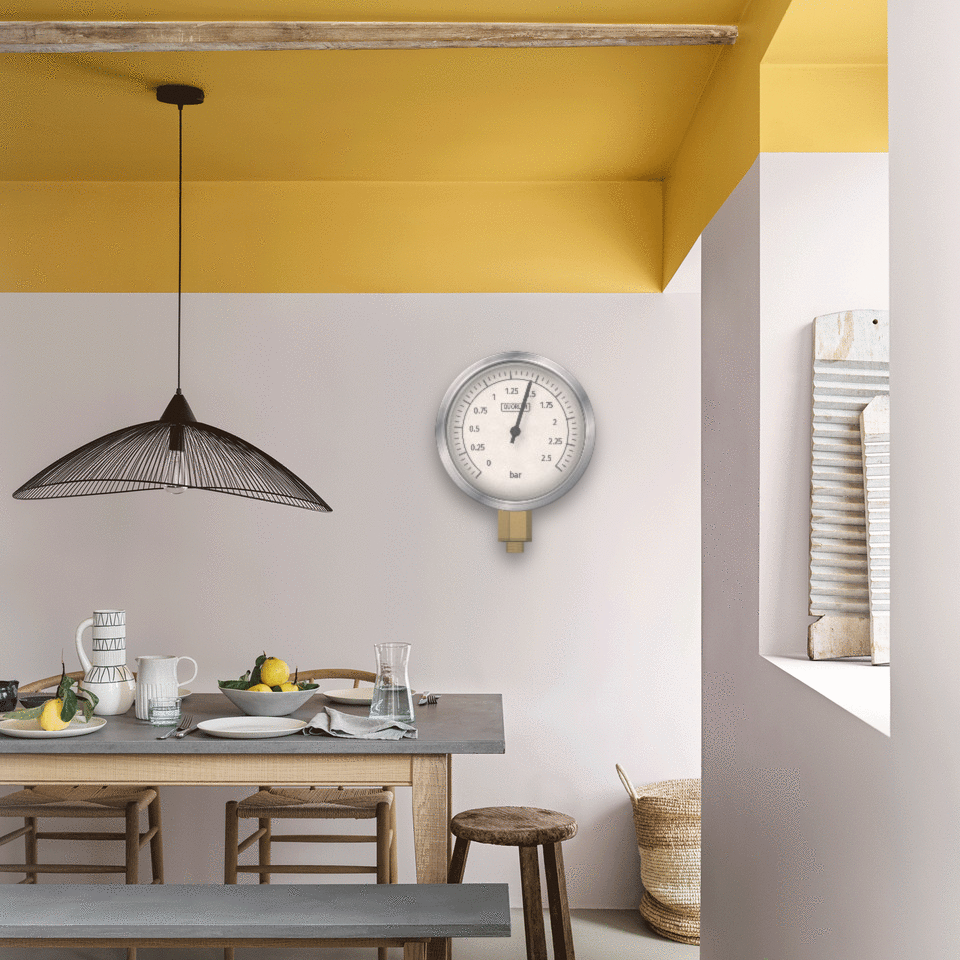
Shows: 1.45 bar
